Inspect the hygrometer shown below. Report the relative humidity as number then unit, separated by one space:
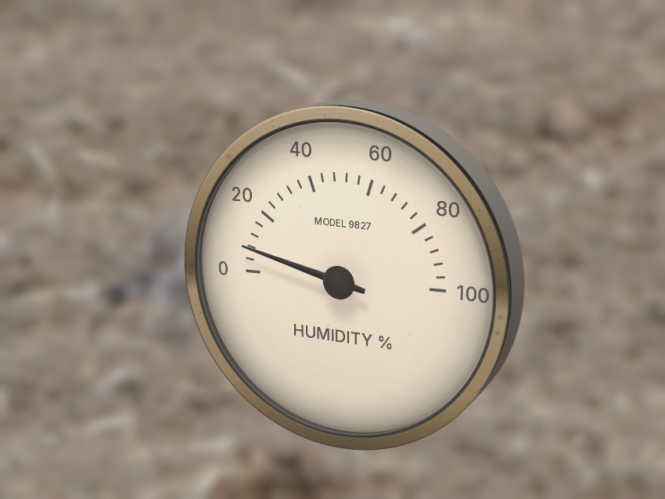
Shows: 8 %
